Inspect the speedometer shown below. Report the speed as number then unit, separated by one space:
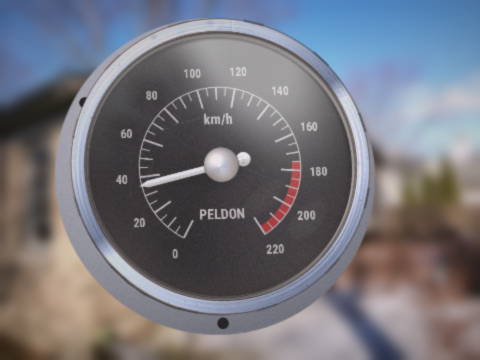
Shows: 35 km/h
